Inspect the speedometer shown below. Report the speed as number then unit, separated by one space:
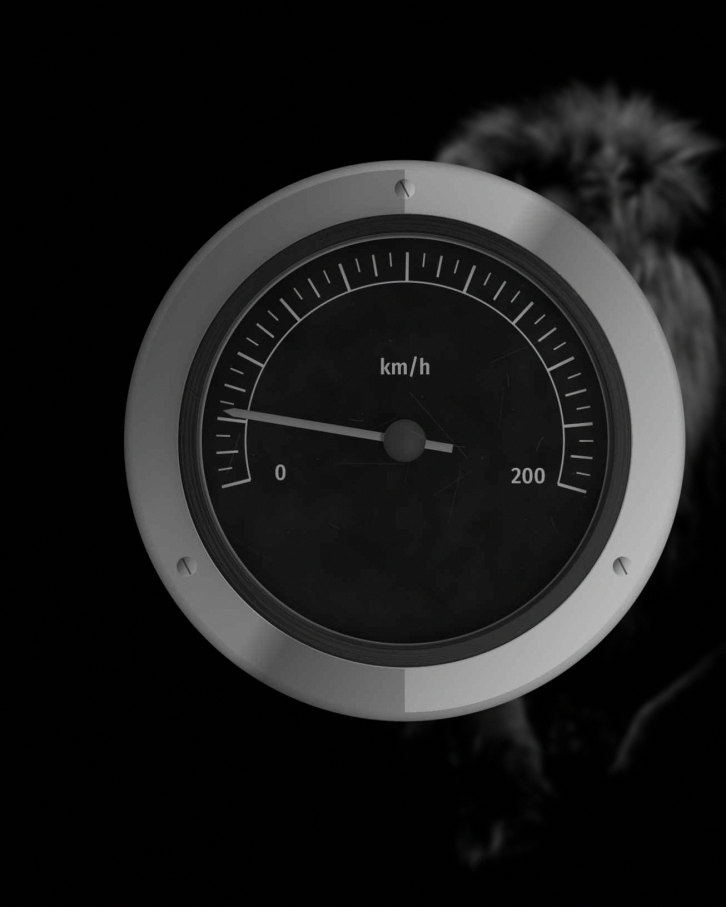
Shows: 22.5 km/h
